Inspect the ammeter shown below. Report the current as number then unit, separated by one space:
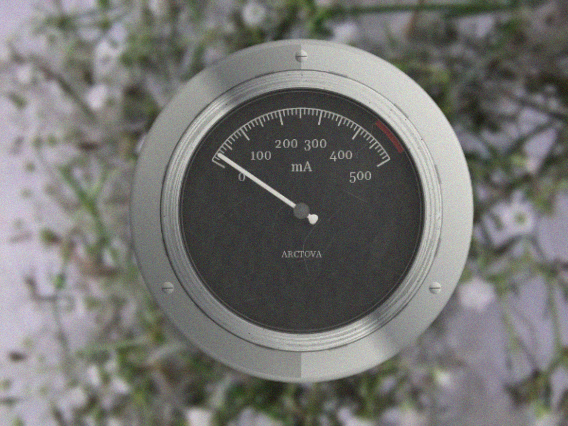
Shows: 20 mA
